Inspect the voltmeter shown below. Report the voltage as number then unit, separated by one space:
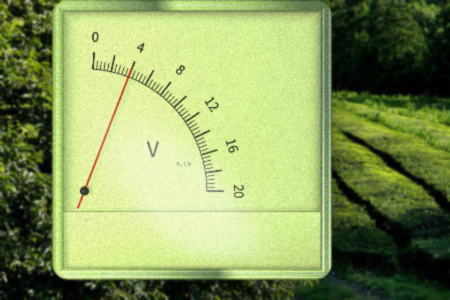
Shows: 4 V
